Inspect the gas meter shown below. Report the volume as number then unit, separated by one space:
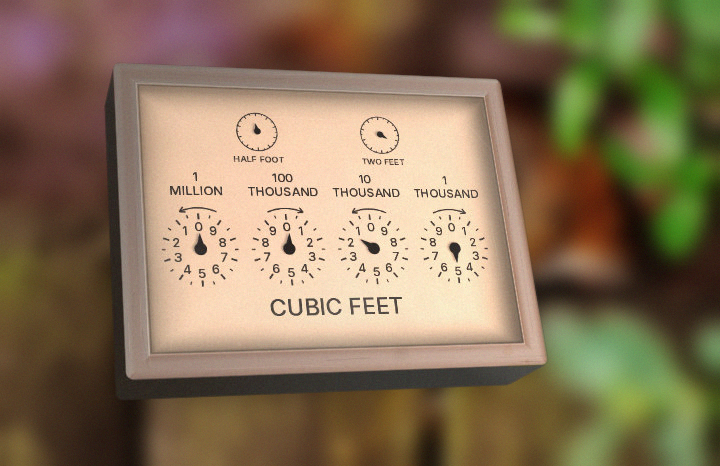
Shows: 1500 ft³
